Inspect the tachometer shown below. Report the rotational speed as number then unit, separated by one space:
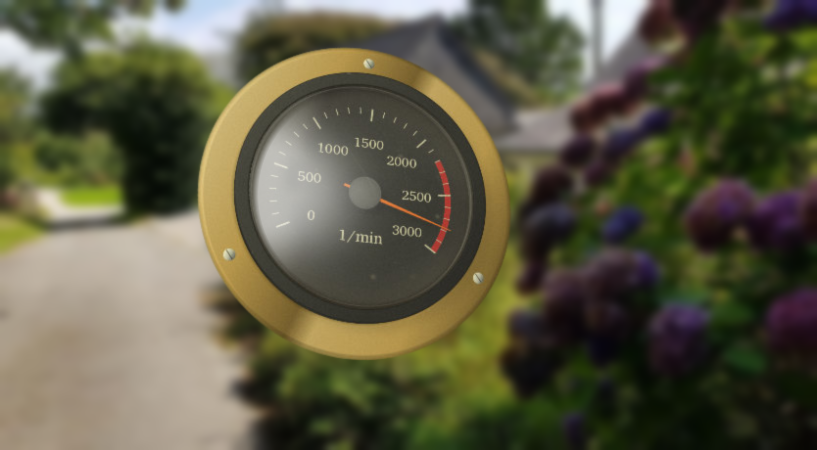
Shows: 2800 rpm
